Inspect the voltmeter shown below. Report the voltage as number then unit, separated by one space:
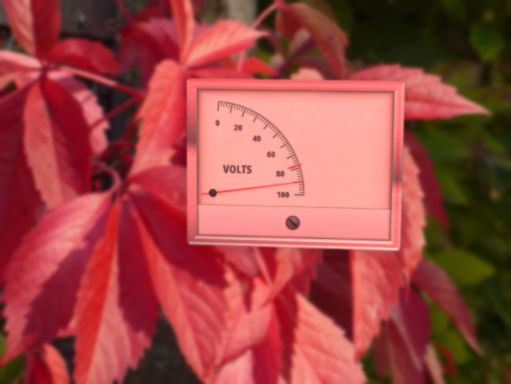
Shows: 90 V
